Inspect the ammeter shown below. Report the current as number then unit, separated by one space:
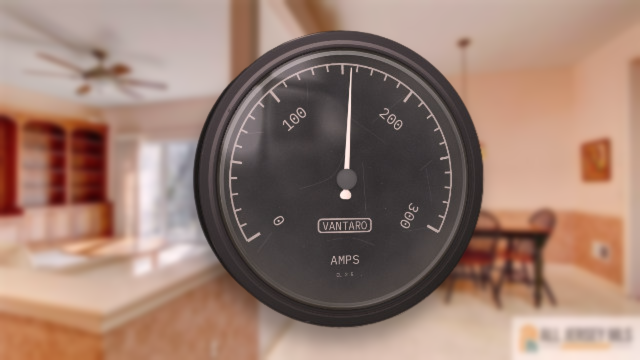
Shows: 155 A
